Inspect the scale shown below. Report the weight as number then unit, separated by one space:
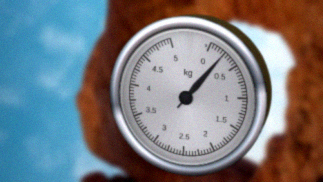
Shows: 0.25 kg
